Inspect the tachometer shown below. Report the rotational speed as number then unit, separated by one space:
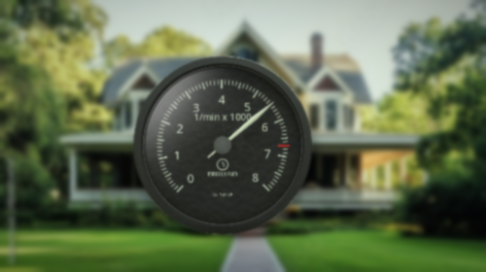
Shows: 5500 rpm
